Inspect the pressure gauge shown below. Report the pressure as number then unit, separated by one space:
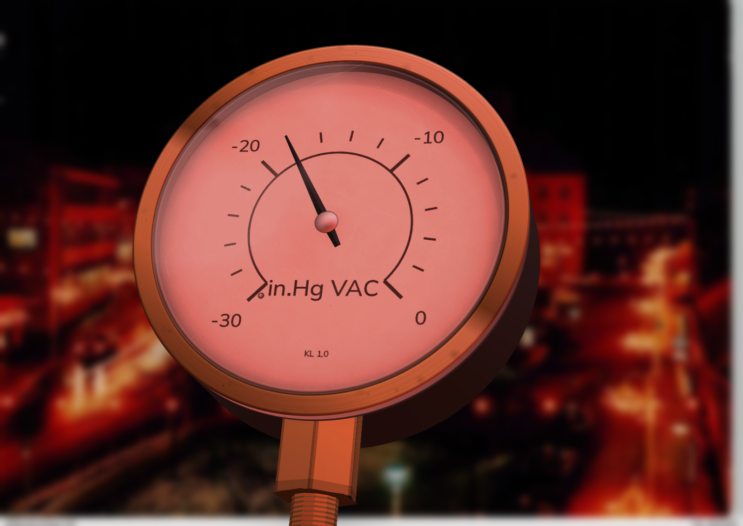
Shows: -18 inHg
